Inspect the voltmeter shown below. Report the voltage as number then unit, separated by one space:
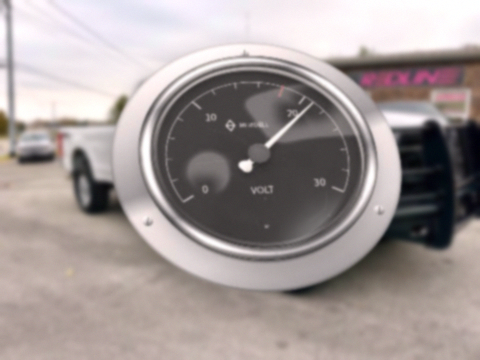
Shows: 21 V
